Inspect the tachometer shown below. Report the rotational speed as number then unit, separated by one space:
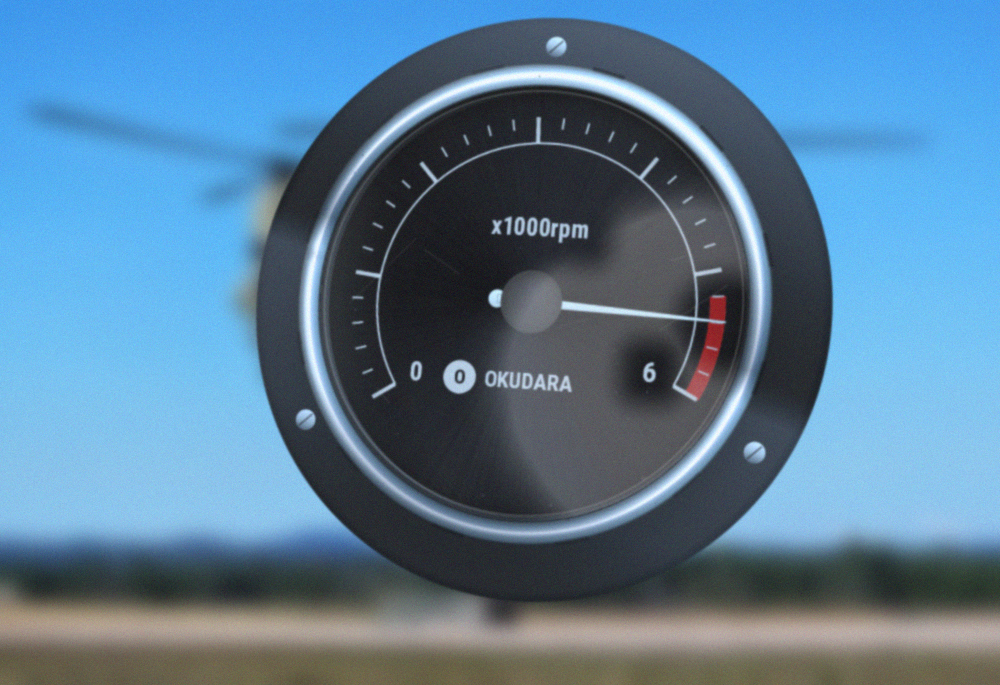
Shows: 5400 rpm
